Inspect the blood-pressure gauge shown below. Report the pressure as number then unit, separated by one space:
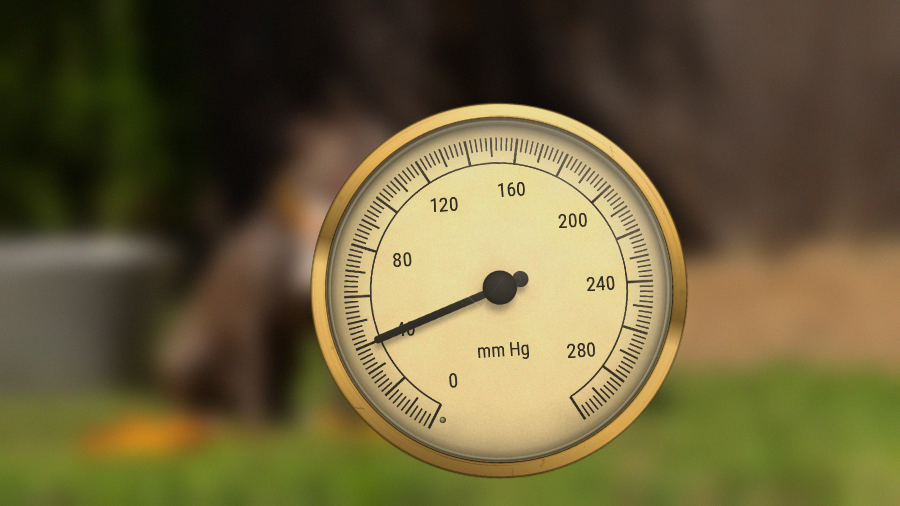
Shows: 40 mmHg
